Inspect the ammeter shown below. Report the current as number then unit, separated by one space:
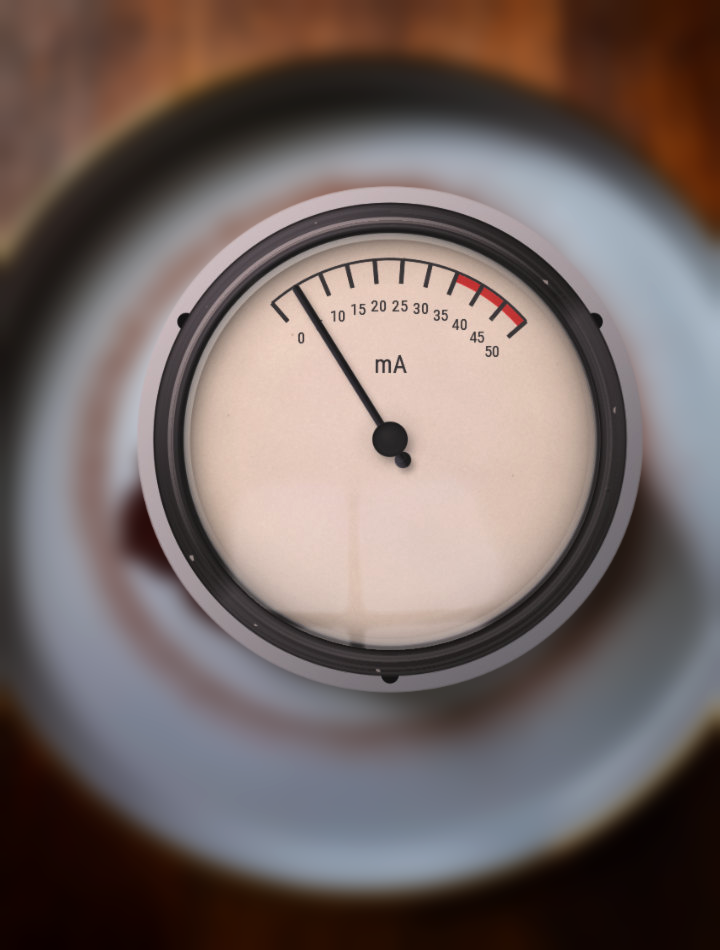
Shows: 5 mA
